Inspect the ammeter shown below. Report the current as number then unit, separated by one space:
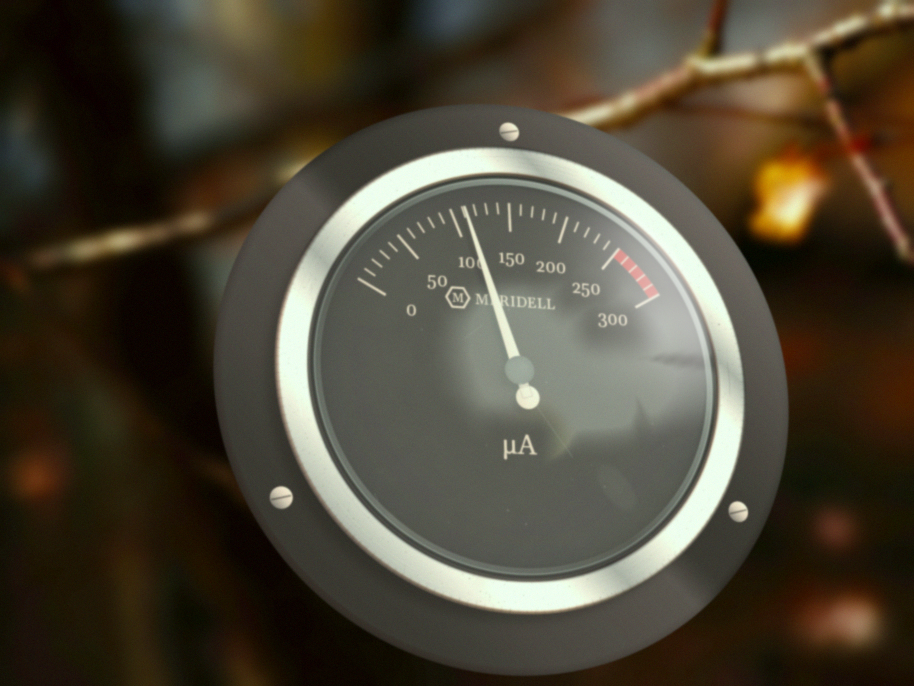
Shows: 110 µA
